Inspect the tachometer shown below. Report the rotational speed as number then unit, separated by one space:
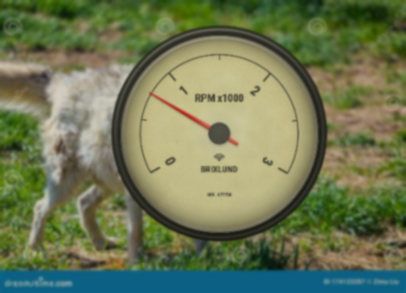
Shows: 750 rpm
